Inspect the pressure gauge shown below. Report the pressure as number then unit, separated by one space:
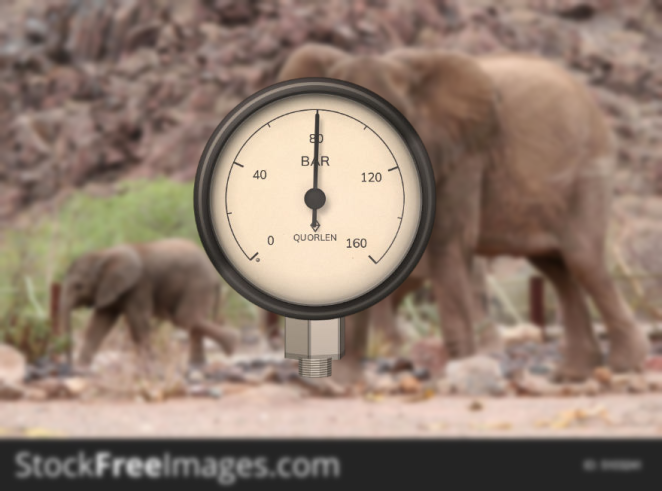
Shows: 80 bar
